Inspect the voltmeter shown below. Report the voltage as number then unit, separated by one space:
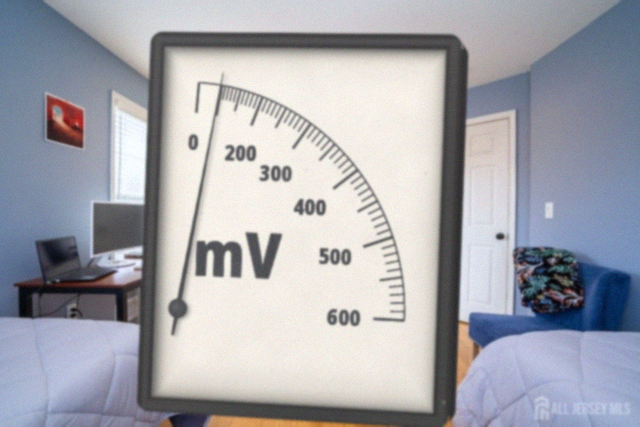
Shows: 100 mV
